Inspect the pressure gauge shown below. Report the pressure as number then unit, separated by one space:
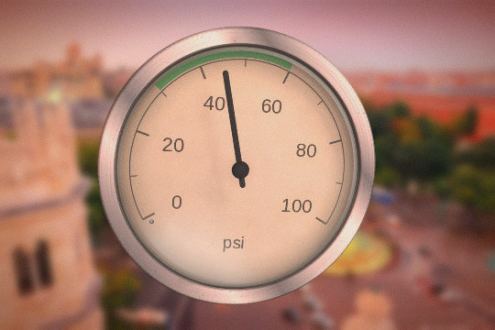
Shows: 45 psi
